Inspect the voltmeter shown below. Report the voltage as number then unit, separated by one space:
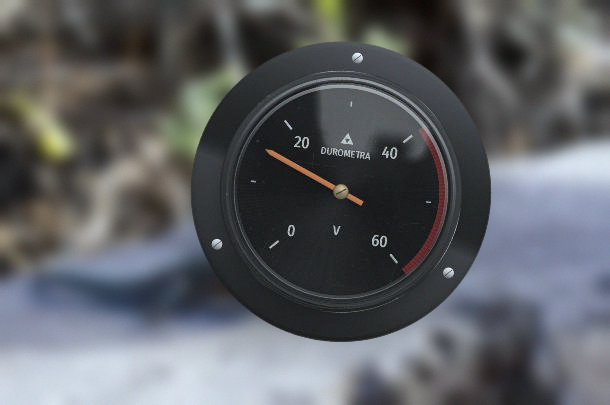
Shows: 15 V
